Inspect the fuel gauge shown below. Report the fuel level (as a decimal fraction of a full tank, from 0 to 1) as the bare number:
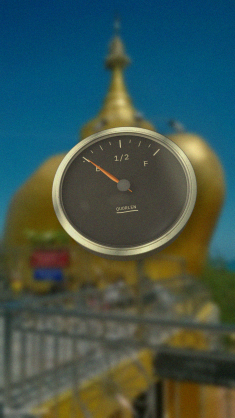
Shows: 0
